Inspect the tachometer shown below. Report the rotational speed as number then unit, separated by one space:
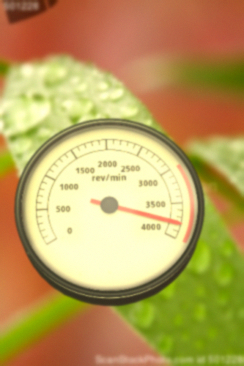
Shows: 3800 rpm
